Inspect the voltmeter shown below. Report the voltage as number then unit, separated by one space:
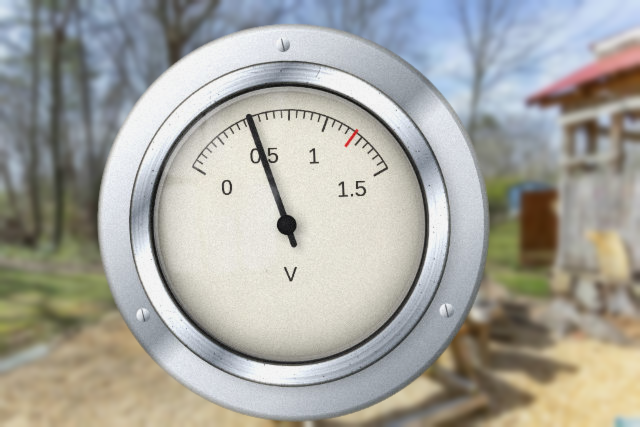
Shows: 0.5 V
